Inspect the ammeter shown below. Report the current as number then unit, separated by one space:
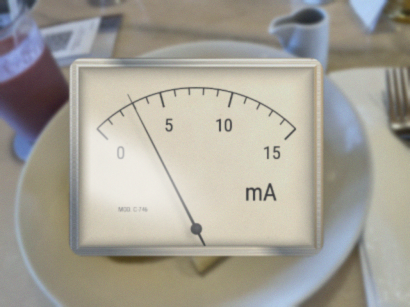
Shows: 3 mA
